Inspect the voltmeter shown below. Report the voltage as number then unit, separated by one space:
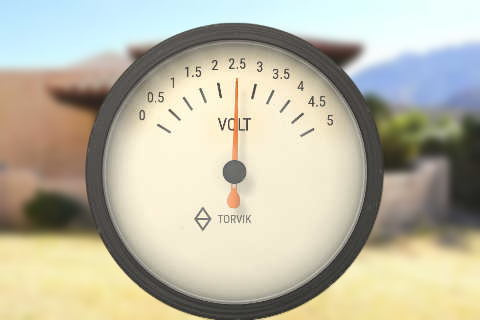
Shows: 2.5 V
